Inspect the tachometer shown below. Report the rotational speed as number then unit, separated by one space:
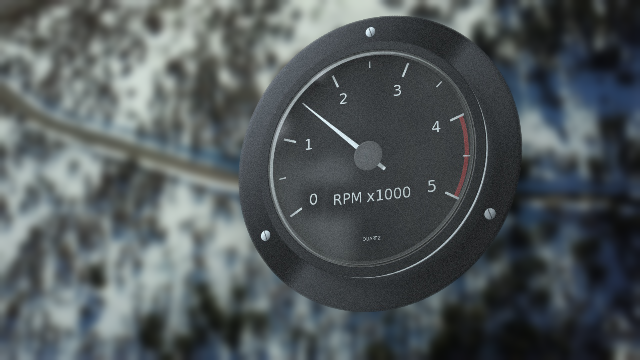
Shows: 1500 rpm
